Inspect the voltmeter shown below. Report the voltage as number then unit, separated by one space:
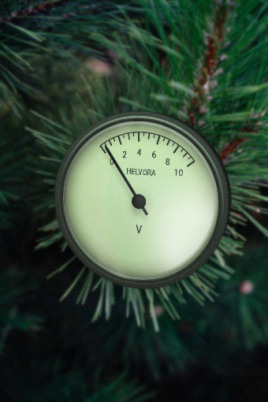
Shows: 0.5 V
